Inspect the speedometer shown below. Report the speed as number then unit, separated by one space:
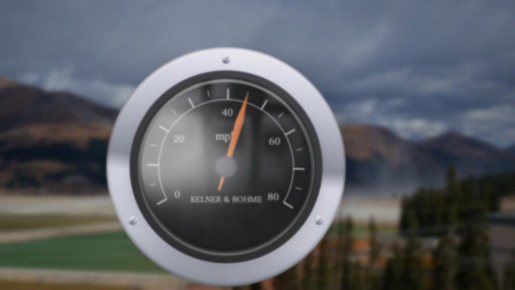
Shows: 45 mph
